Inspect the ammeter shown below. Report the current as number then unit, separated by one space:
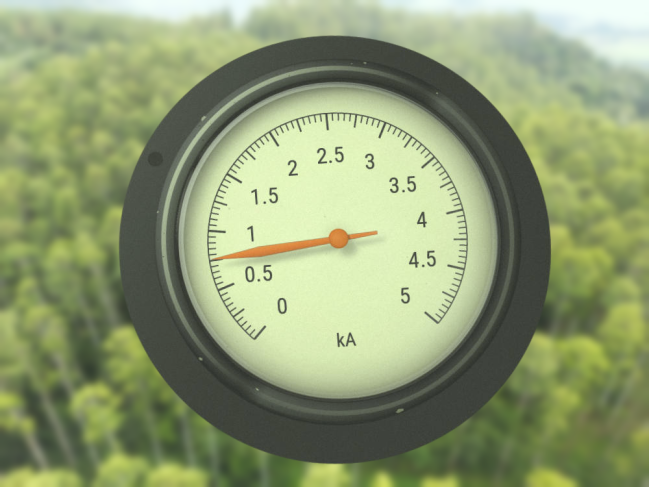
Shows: 0.75 kA
